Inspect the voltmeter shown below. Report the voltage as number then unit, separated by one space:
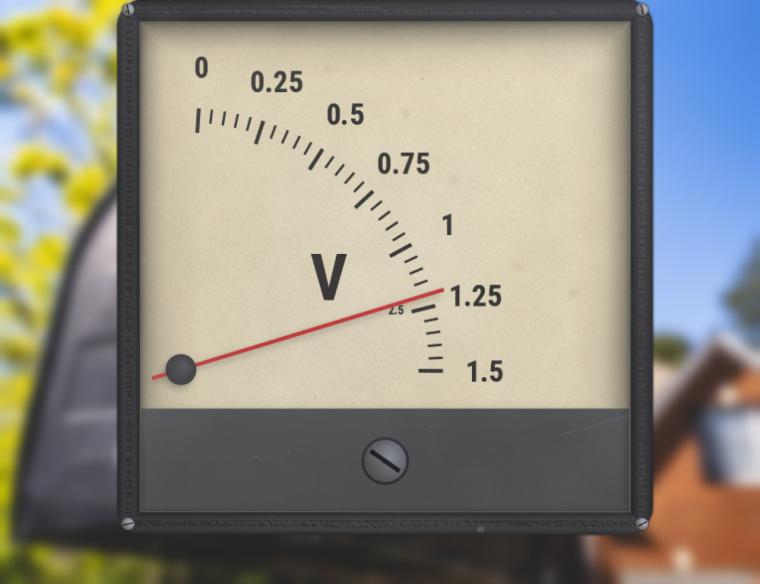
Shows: 1.2 V
